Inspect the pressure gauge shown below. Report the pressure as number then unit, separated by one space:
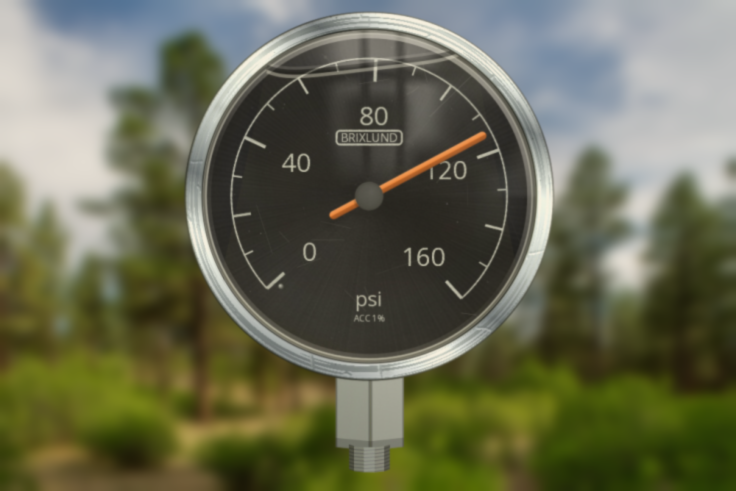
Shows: 115 psi
